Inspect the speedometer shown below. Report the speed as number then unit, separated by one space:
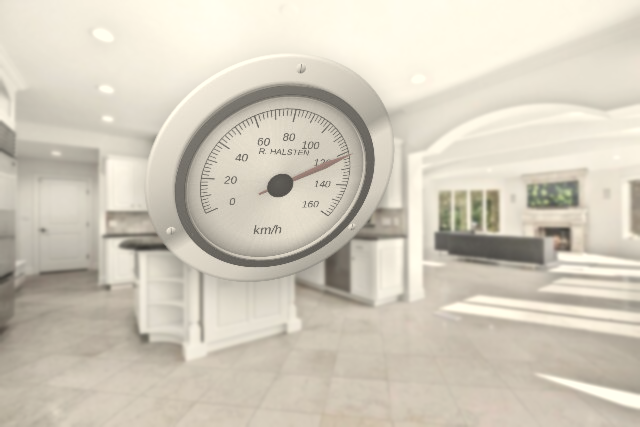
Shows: 120 km/h
